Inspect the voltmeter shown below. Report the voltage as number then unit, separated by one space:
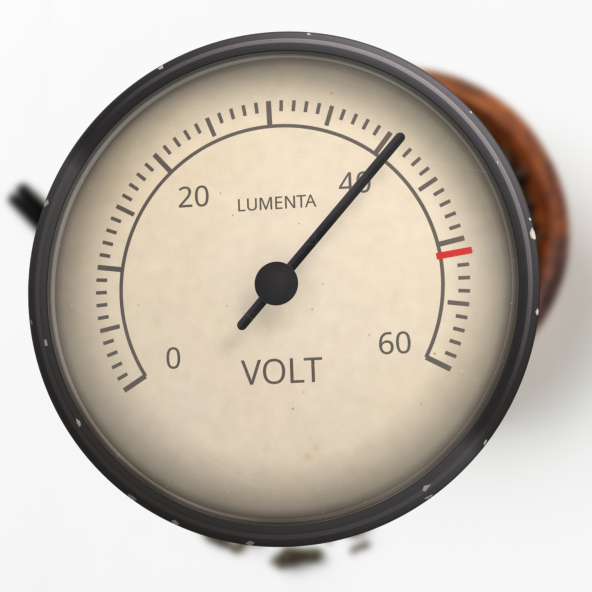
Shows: 41 V
